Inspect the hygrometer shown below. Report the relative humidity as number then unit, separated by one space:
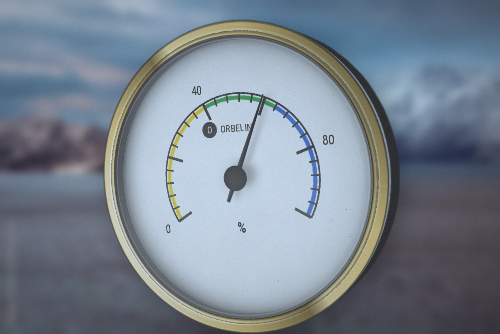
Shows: 60 %
